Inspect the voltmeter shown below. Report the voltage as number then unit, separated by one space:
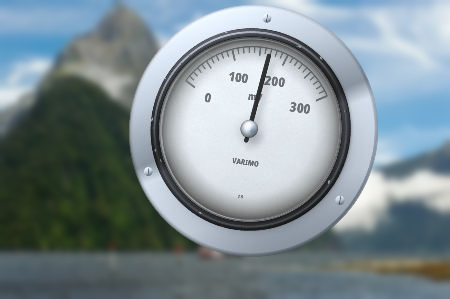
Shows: 170 mV
